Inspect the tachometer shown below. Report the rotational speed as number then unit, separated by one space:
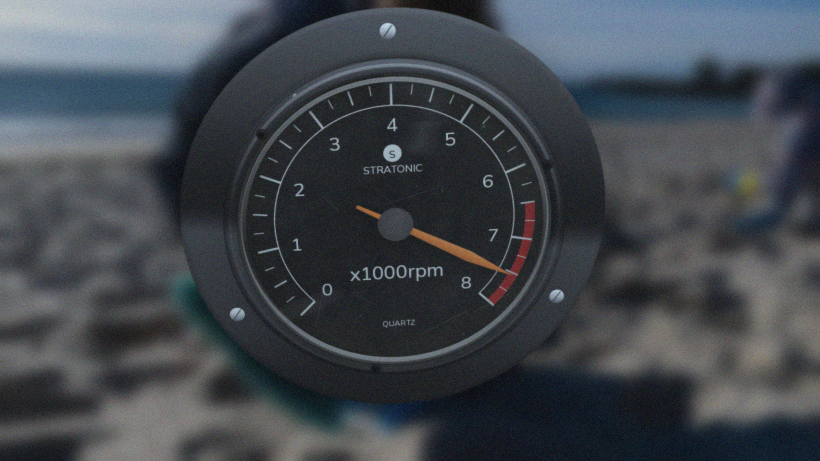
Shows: 7500 rpm
